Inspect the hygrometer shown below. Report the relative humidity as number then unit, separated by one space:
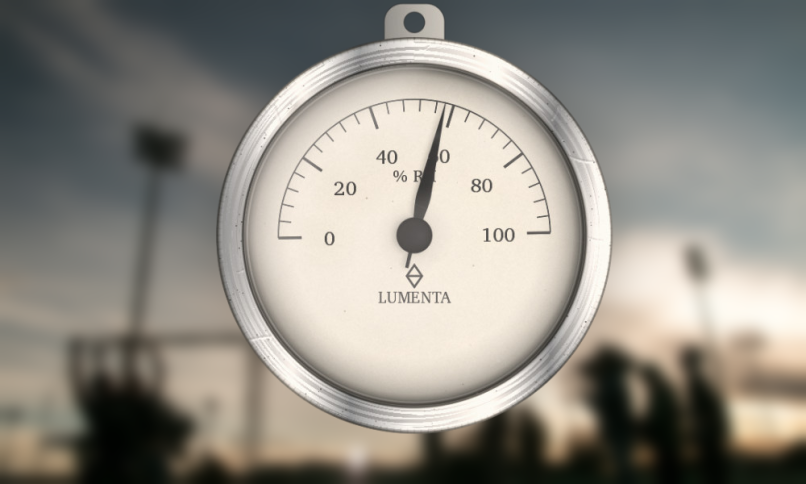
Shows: 58 %
